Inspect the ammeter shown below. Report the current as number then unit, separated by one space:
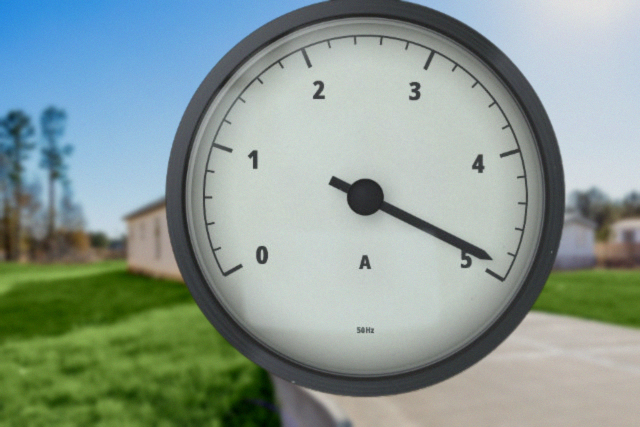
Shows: 4.9 A
